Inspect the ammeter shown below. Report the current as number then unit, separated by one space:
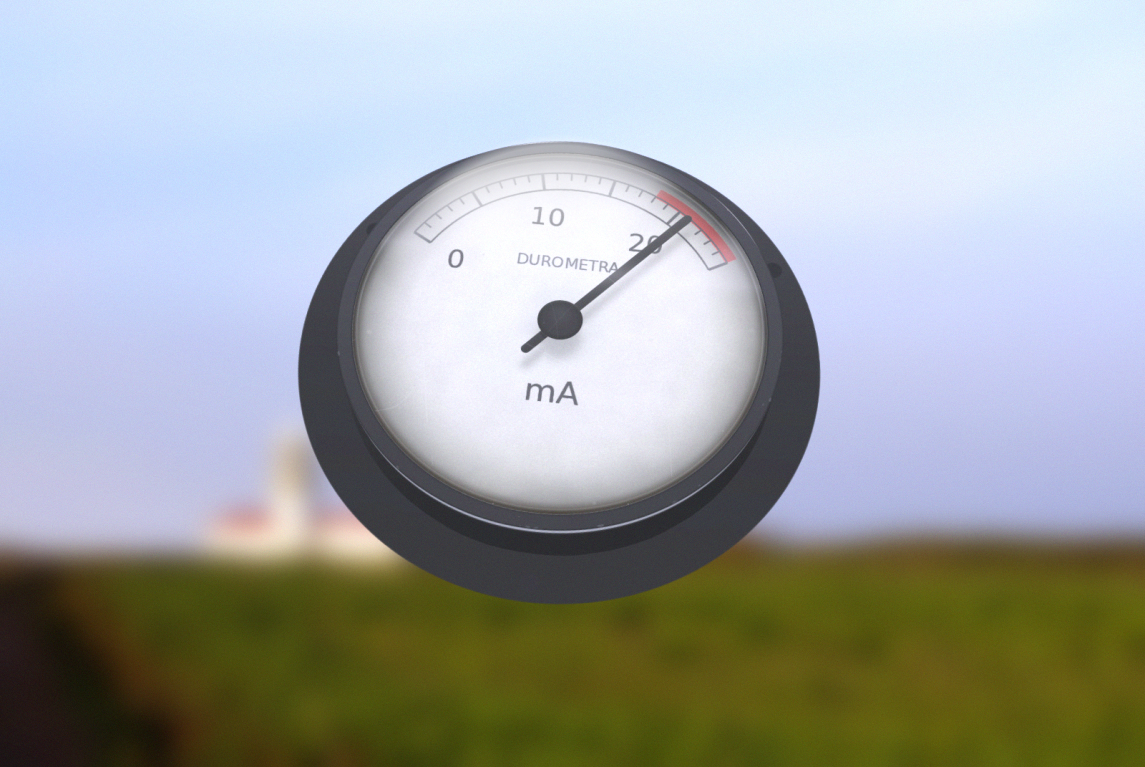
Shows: 21 mA
